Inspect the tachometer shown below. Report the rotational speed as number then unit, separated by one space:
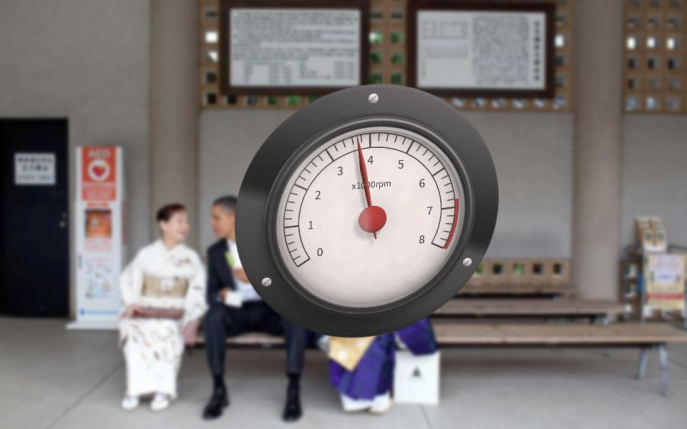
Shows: 3700 rpm
